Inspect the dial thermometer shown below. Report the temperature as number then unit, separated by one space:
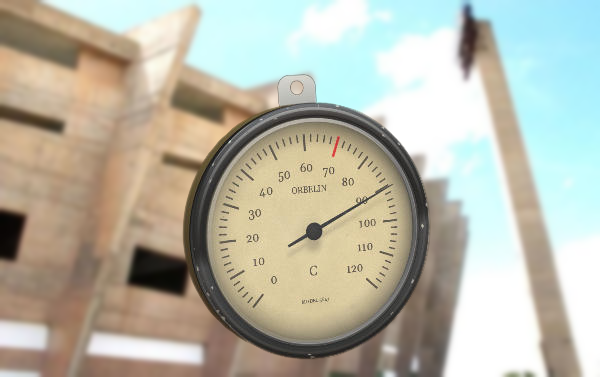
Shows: 90 °C
